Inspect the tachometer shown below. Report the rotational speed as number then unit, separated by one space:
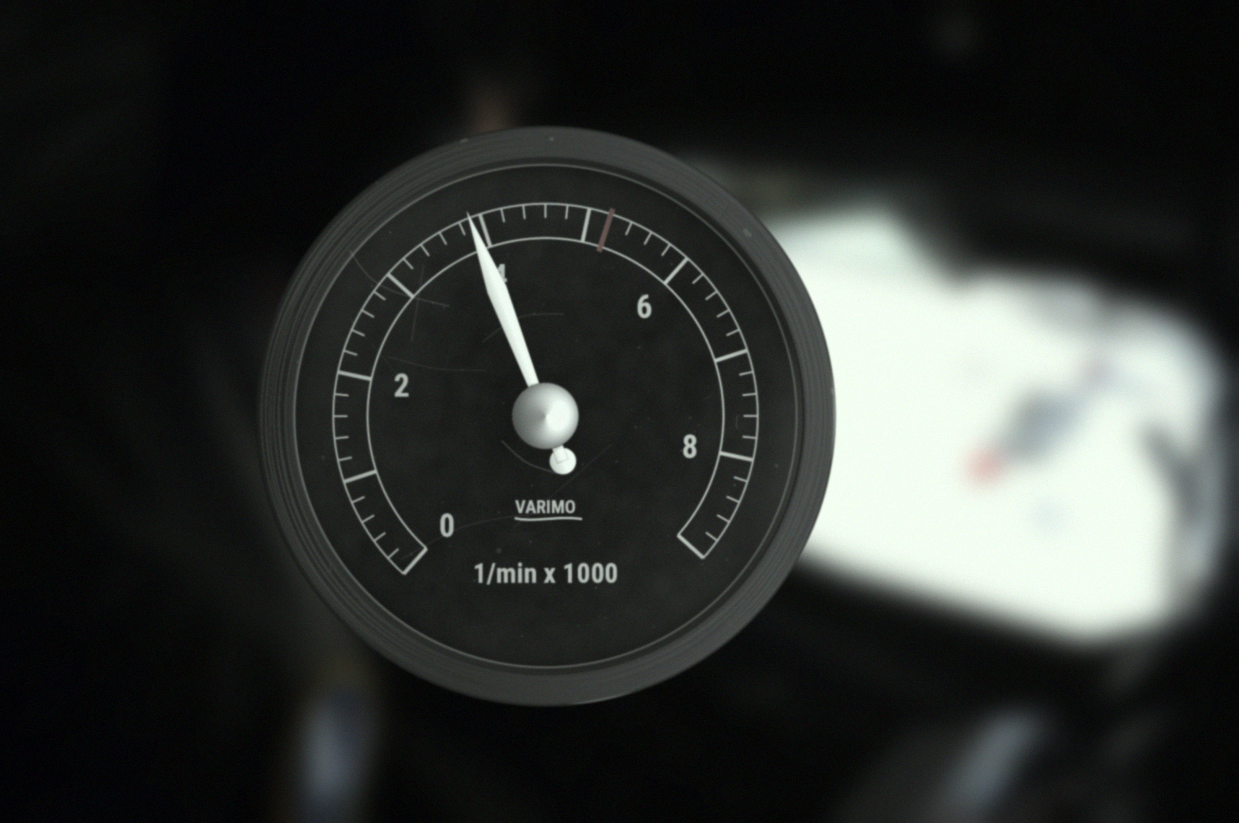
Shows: 3900 rpm
